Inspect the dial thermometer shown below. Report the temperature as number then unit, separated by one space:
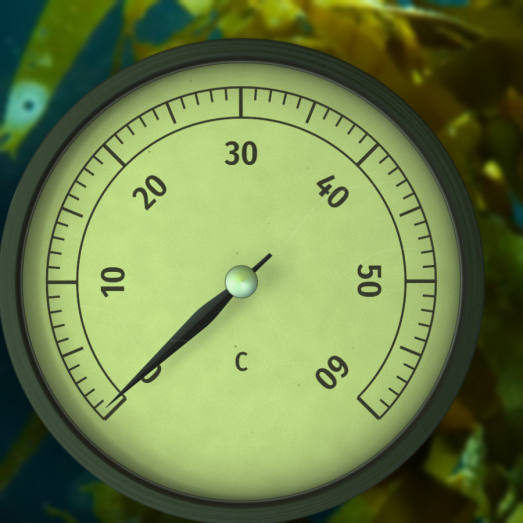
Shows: 0.5 °C
